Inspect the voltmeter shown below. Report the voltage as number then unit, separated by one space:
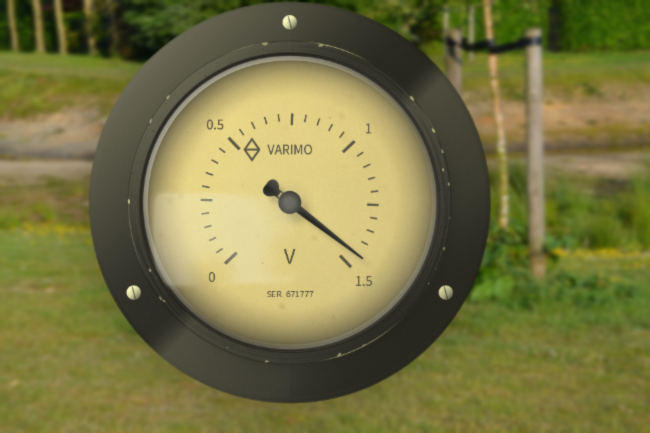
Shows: 1.45 V
